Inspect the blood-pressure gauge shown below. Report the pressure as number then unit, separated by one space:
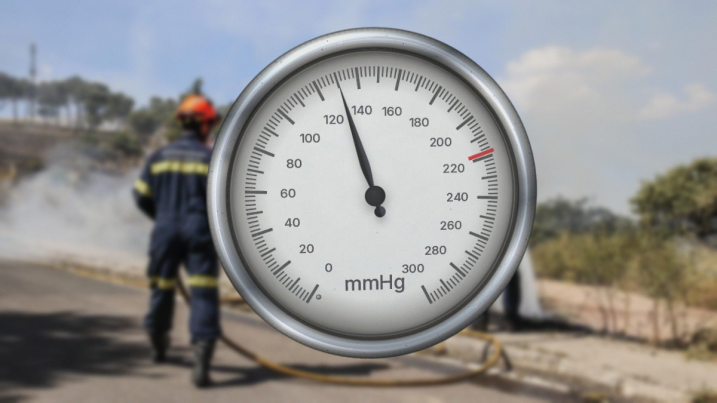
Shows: 130 mmHg
